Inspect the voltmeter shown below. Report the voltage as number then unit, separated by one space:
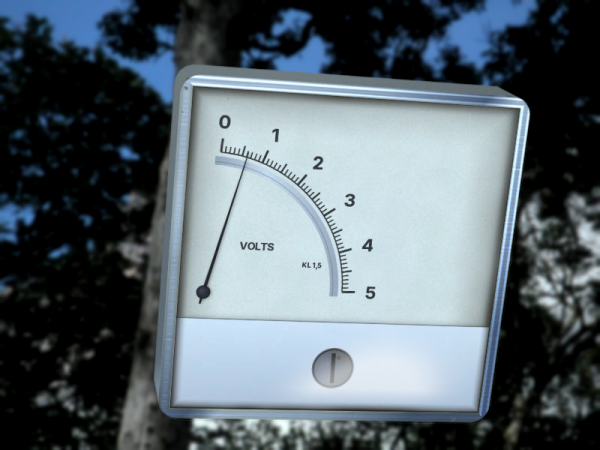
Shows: 0.6 V
